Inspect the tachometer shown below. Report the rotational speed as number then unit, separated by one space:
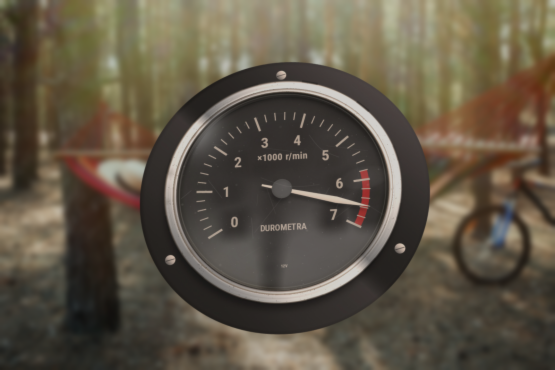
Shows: 6600 rpm
